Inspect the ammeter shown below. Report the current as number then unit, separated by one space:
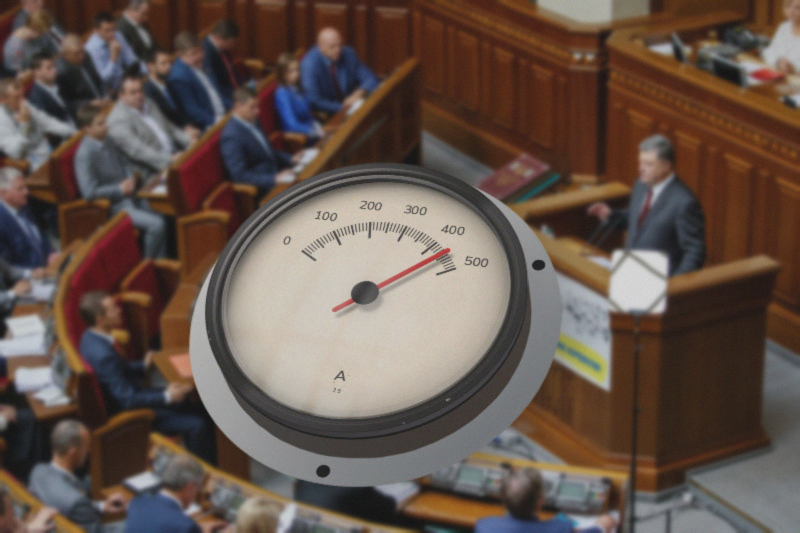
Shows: 450 A
